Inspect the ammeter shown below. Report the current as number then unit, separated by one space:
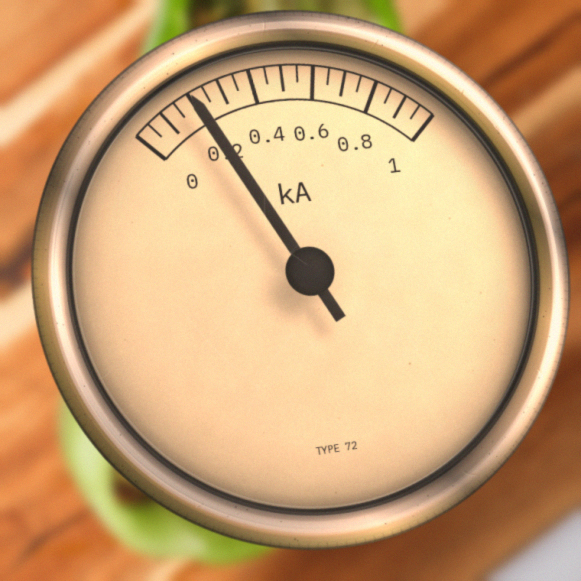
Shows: 0.2 kA
